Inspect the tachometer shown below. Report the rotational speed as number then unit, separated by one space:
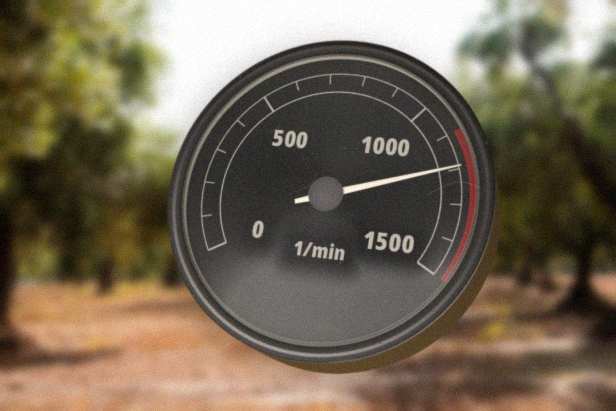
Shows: 1200 rpm
